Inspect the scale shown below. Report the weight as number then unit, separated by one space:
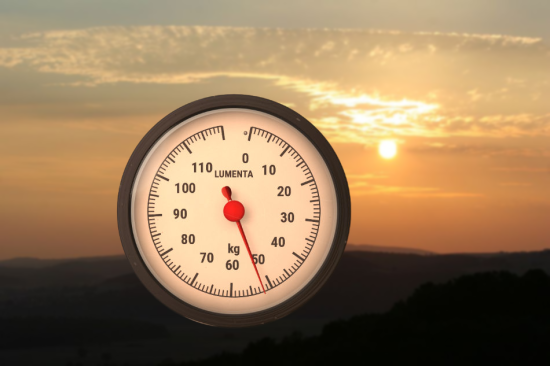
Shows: 52 kg
